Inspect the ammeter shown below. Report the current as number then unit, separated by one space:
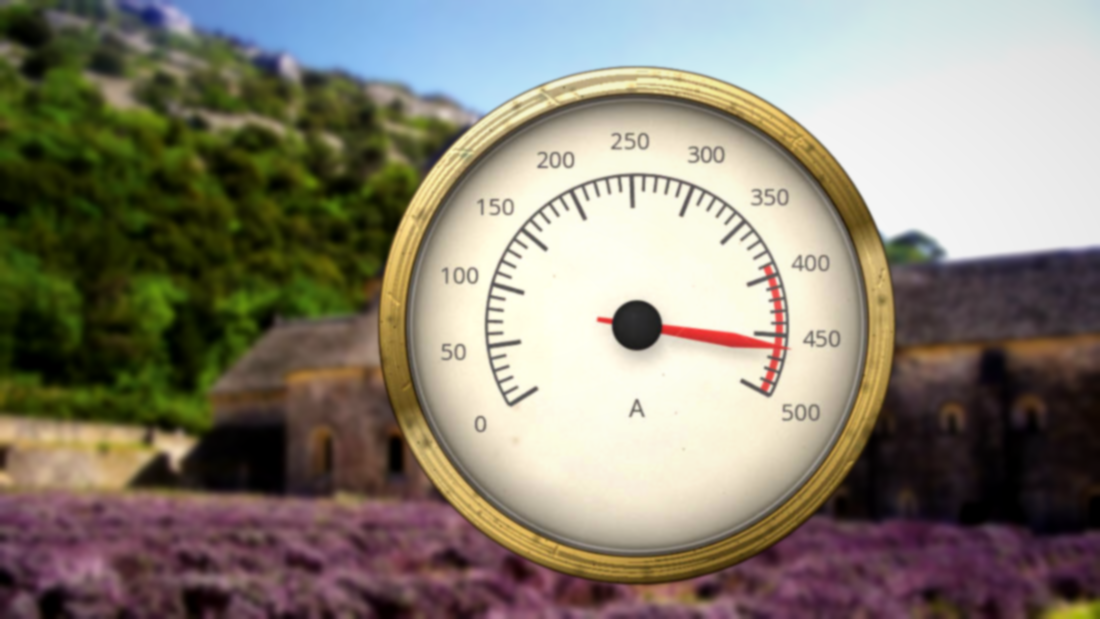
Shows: 460 A
